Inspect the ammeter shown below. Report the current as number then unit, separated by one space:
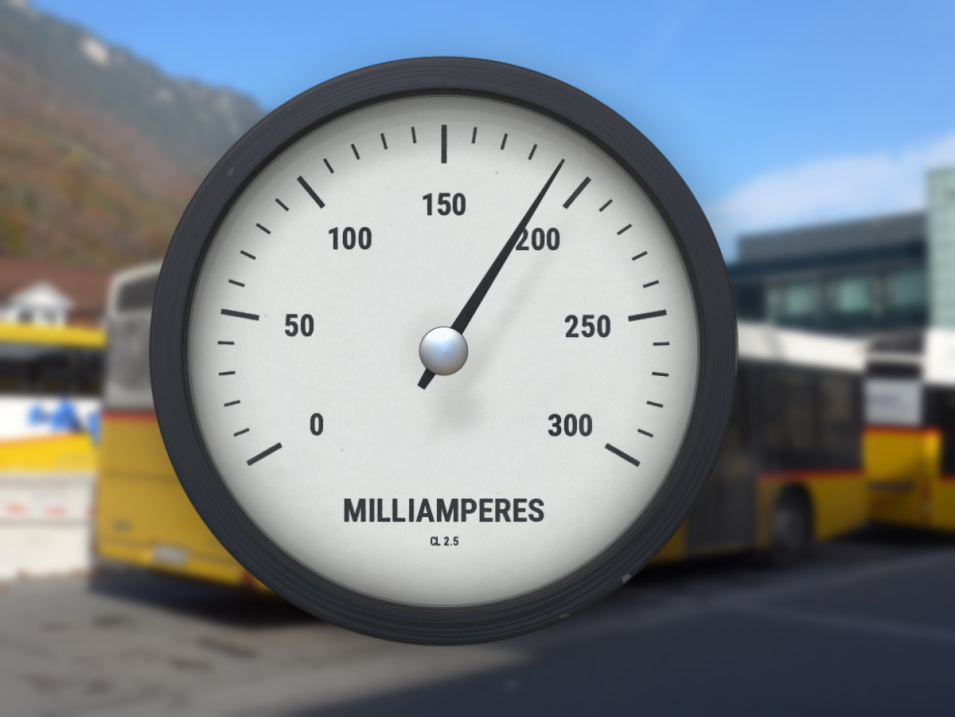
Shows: 190 mA
